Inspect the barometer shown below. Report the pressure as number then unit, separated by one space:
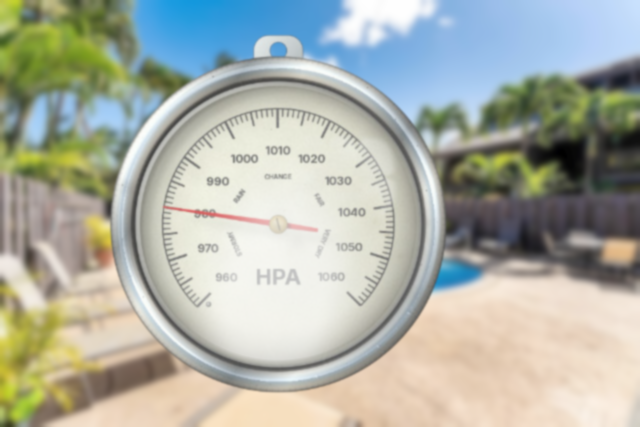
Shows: 980 hPa
